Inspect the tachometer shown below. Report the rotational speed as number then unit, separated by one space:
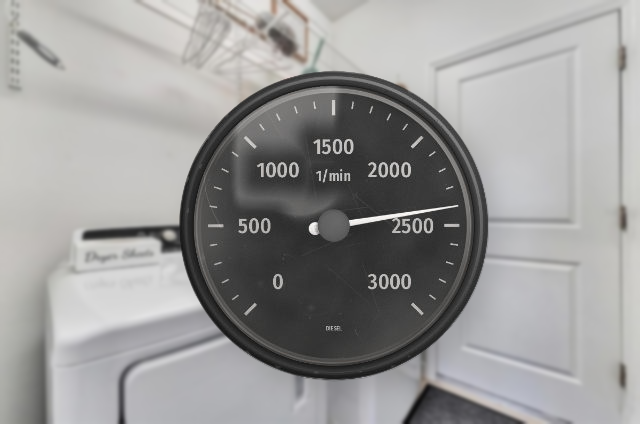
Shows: 2400 rpm
